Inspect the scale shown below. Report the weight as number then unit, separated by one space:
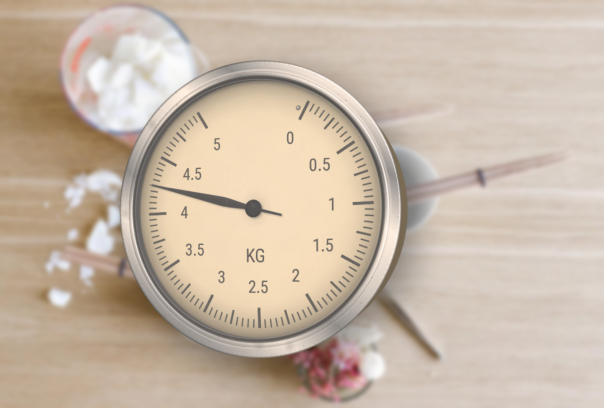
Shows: 4.25 kg
